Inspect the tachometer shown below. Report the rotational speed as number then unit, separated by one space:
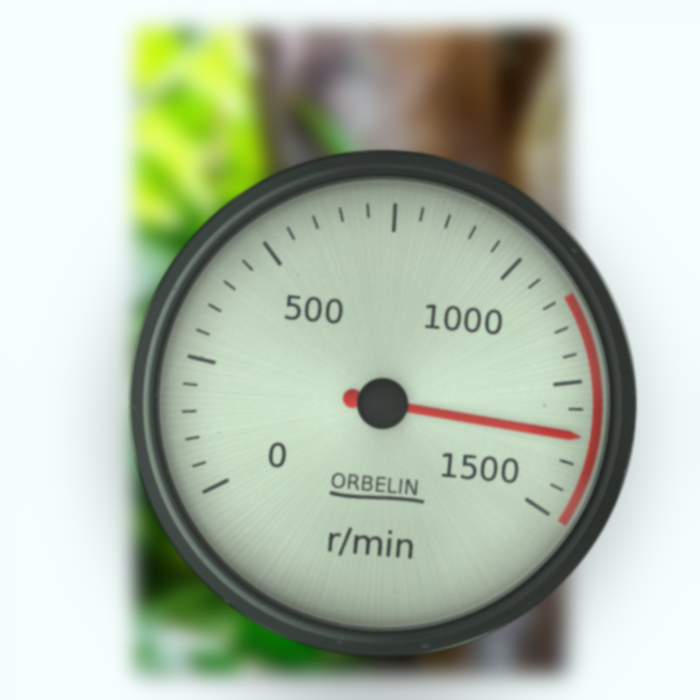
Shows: 1350 rpm
